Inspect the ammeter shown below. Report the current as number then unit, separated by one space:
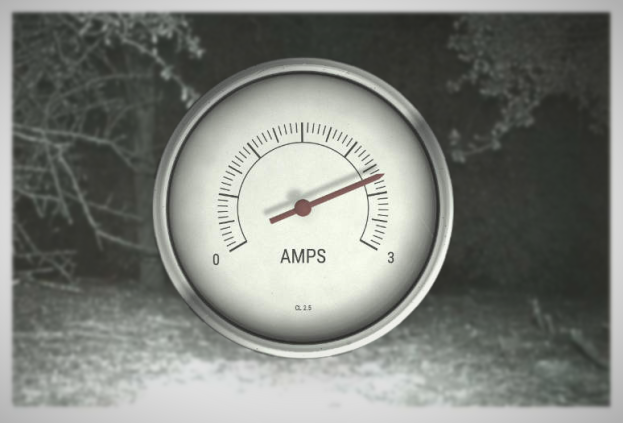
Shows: 2.35 A
